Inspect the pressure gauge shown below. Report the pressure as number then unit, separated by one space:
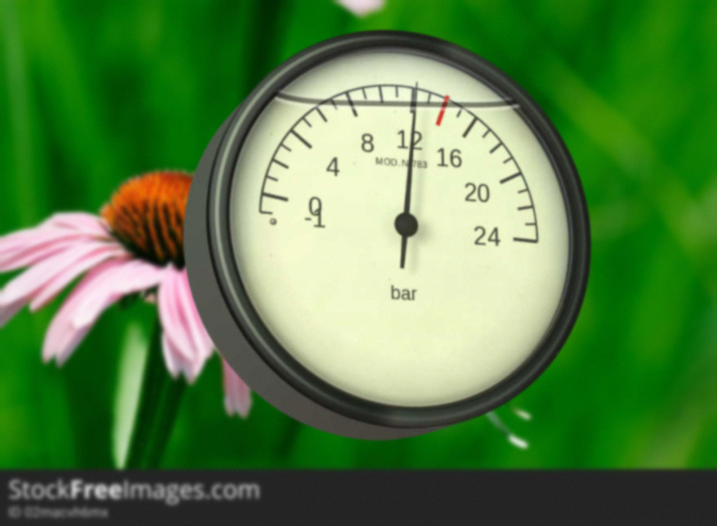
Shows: 12 bar
